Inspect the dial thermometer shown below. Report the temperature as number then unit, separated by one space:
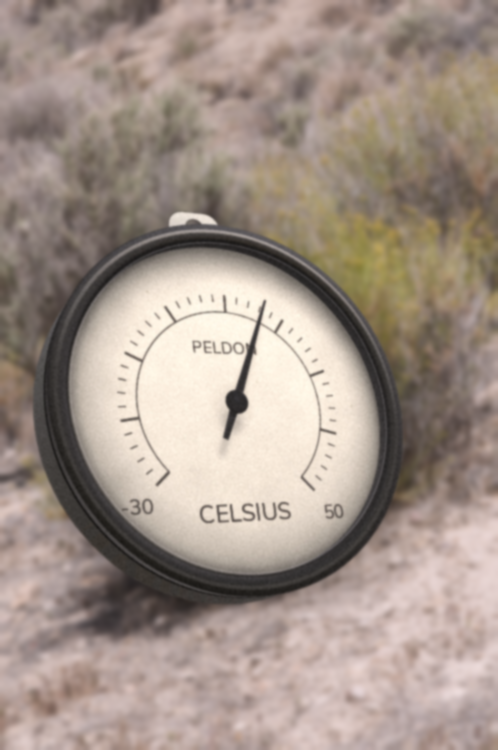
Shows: 16 °C
